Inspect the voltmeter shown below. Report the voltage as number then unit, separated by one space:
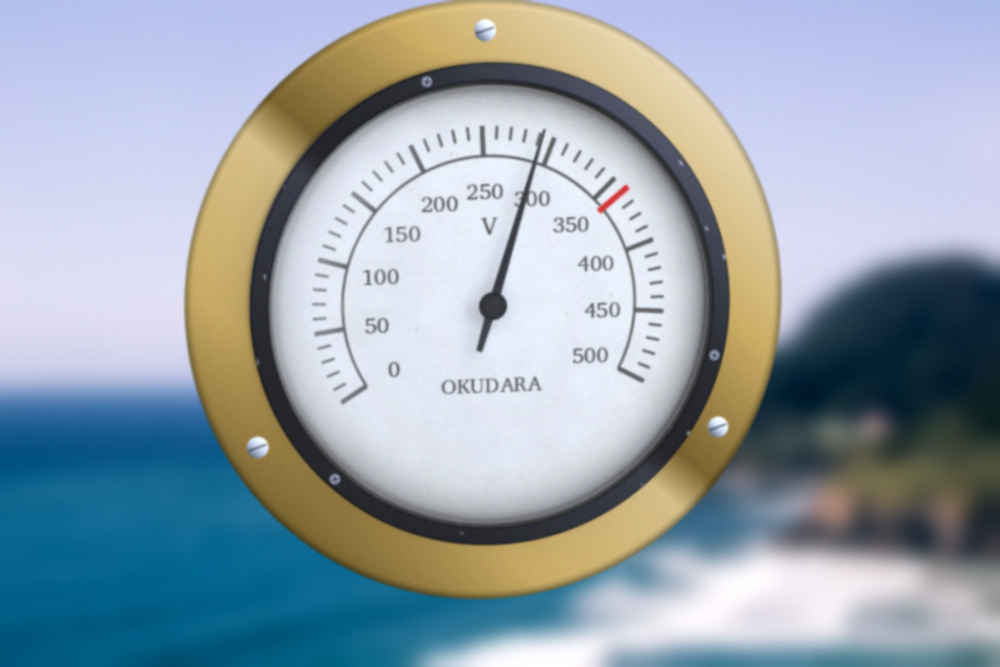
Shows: 290 V
